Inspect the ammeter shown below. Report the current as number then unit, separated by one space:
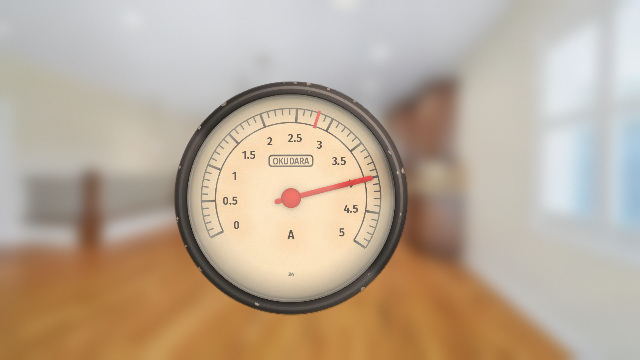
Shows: 4 A
